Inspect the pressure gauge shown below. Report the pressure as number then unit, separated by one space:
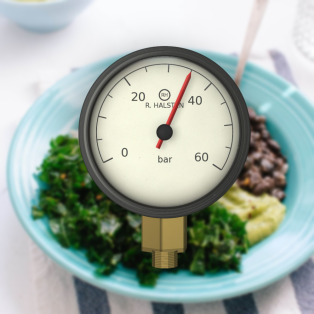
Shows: 35 bar
